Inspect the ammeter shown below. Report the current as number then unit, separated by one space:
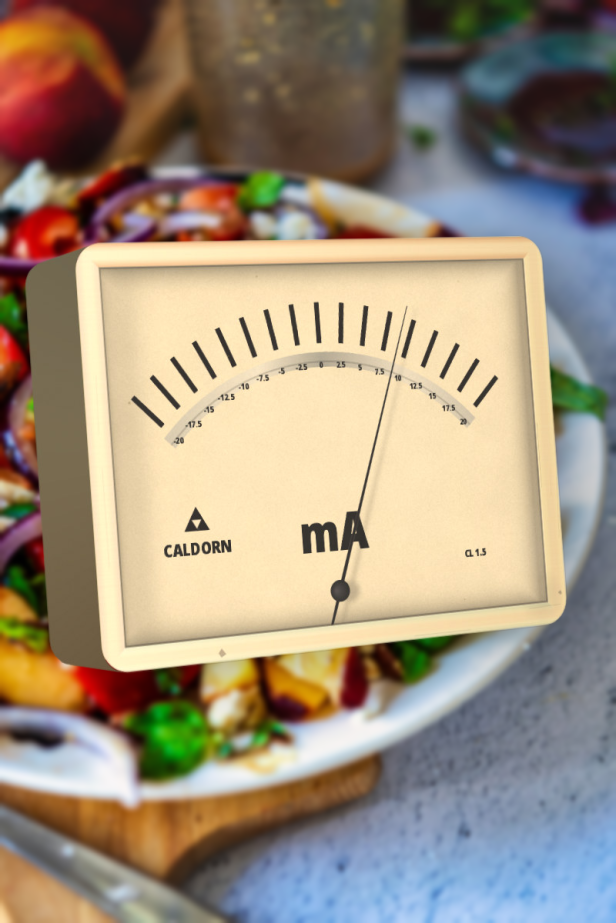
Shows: 8.75 mA
